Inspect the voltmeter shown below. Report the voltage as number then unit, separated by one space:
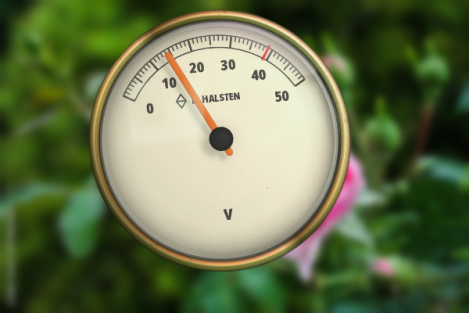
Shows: 14 V
